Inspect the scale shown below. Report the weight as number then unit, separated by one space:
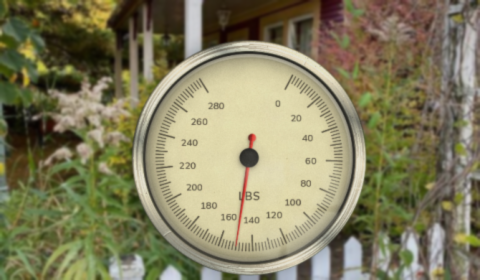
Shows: 150 lb
